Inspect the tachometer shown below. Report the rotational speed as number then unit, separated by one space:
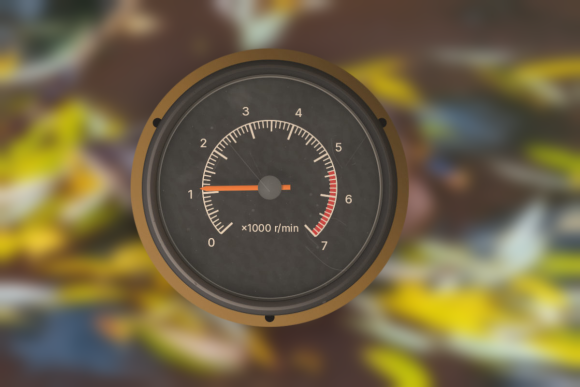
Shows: 1100 rpm
